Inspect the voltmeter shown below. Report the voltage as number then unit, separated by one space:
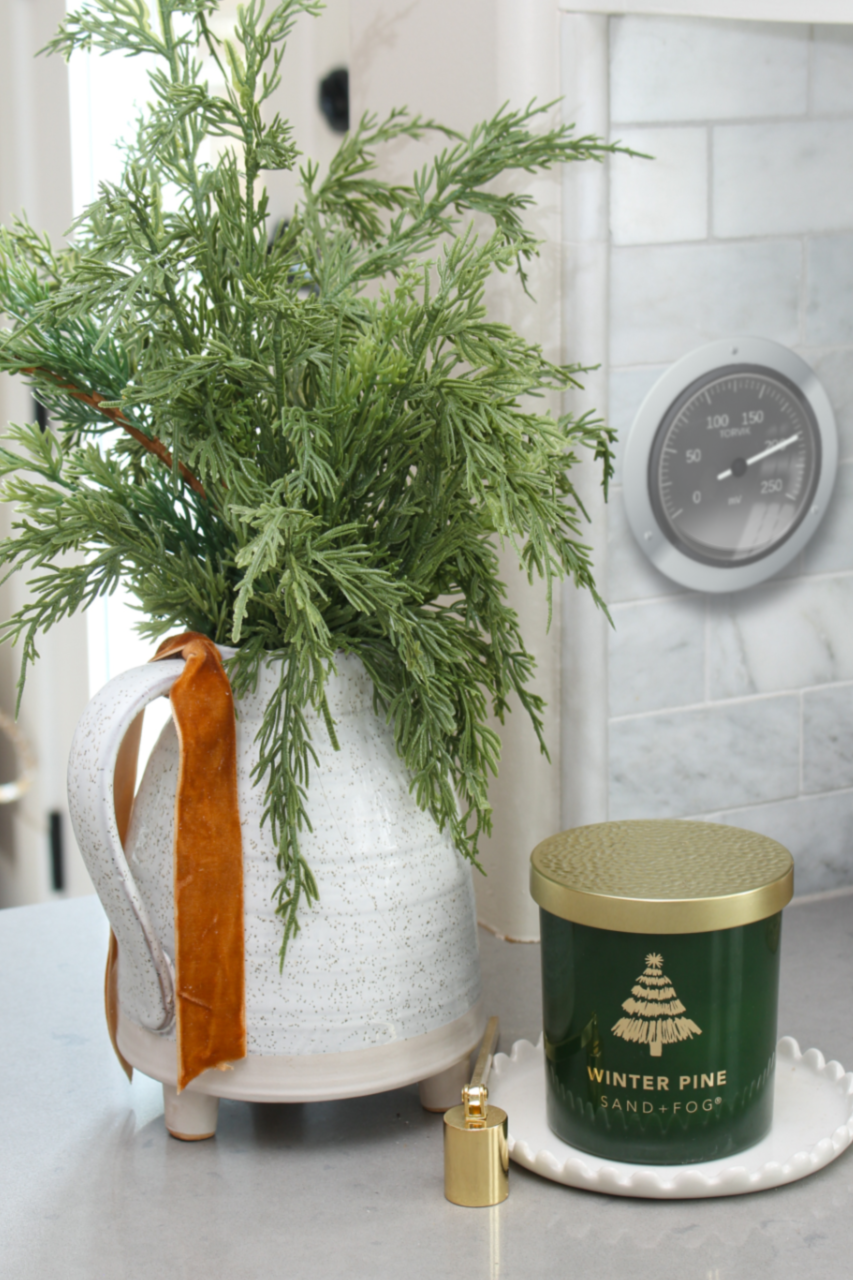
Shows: 200 mV
